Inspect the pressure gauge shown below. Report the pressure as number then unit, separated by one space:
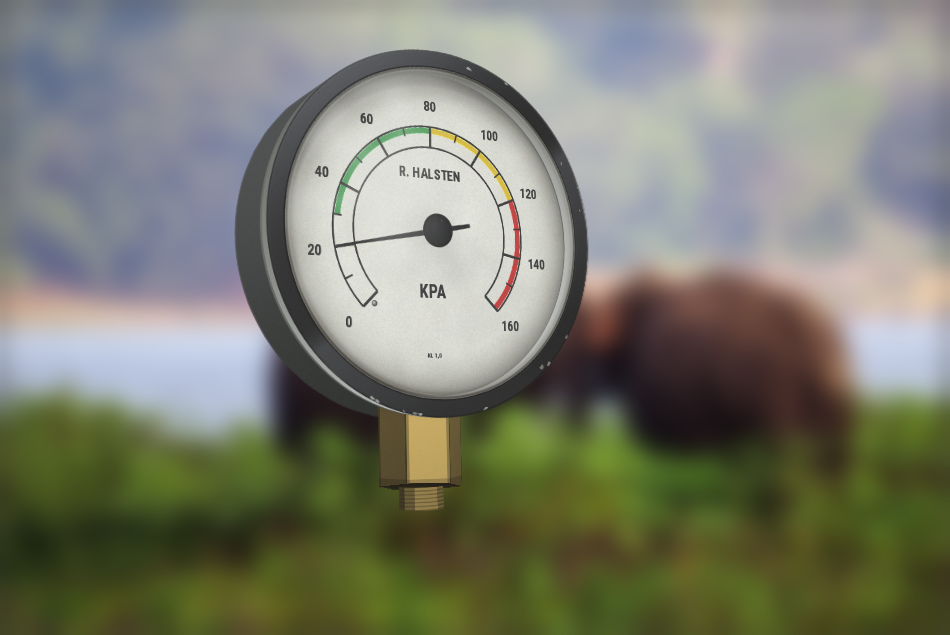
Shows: 20 kPa
